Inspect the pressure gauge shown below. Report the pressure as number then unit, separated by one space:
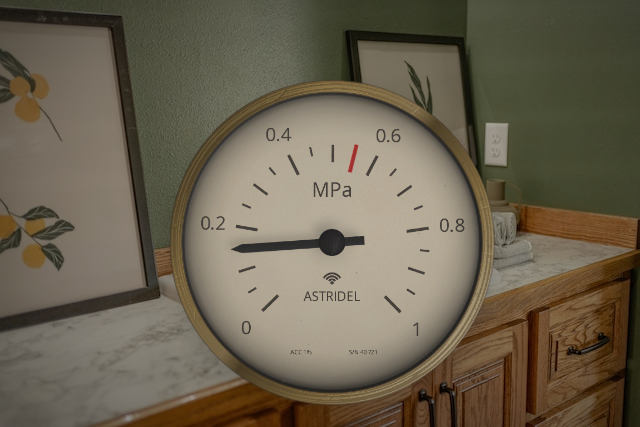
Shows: 0.15 MPa
